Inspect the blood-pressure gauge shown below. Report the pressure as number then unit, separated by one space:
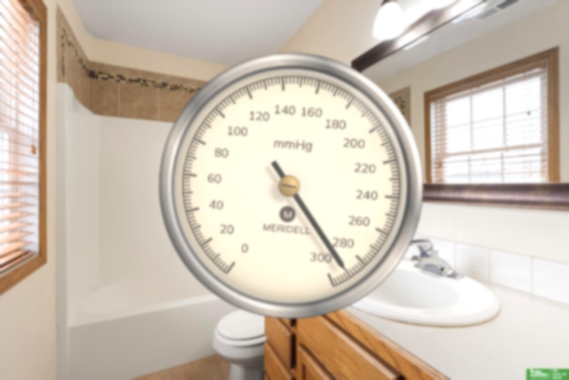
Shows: 290 mmHg
